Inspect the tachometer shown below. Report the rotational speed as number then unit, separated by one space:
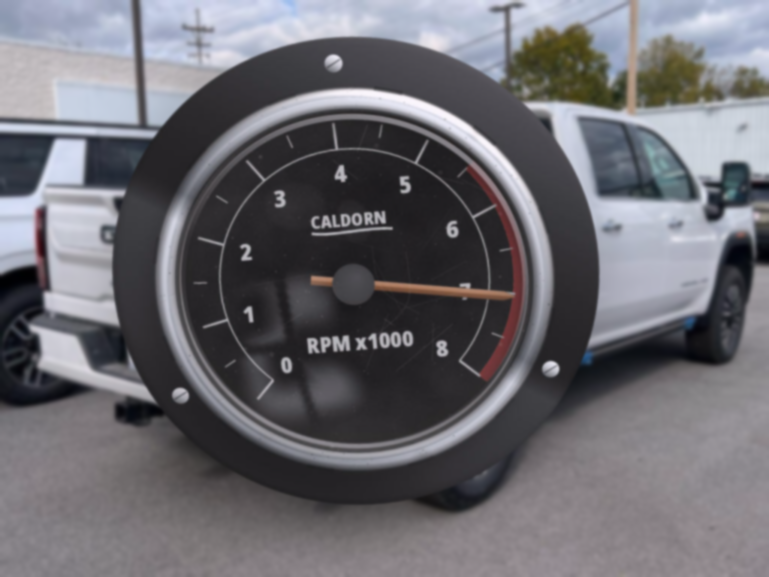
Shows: 7000 rpm
